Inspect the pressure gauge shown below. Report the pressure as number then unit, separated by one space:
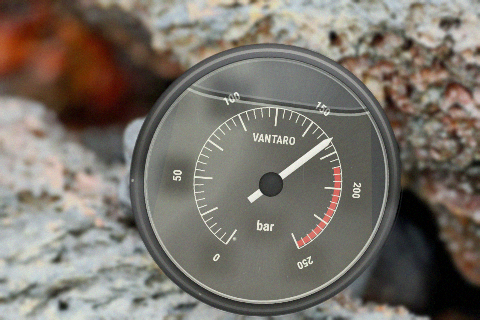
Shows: 165 bar
